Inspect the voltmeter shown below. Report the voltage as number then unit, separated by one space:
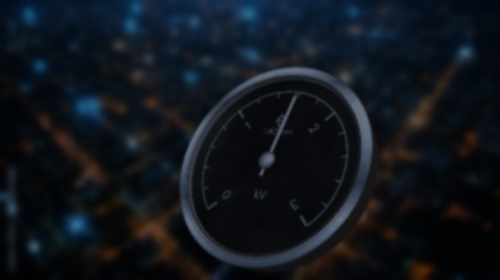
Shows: 1.6 kV
